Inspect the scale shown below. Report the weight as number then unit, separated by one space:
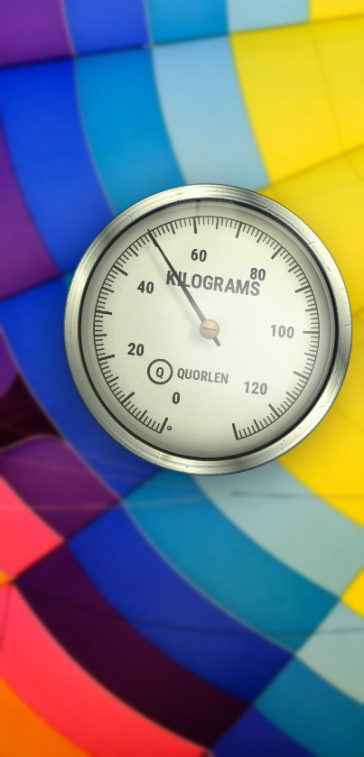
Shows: 50 kg
